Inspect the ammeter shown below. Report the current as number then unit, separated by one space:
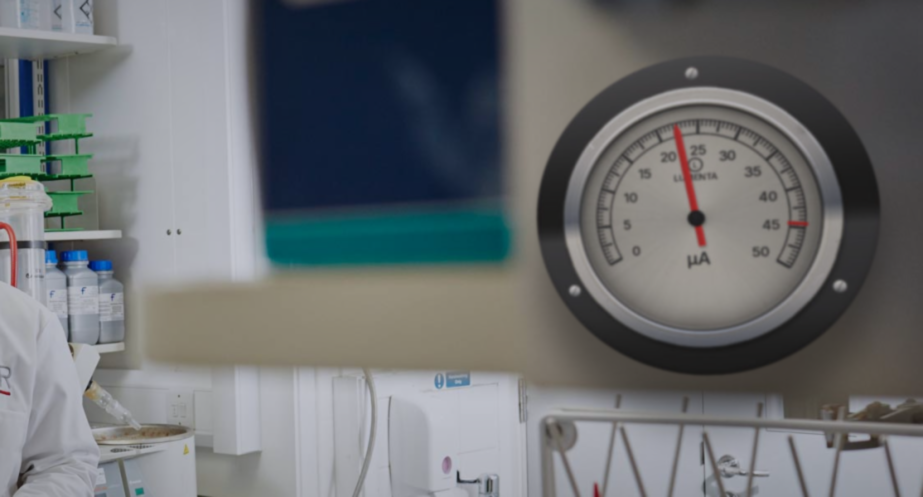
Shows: 22.5 µA
